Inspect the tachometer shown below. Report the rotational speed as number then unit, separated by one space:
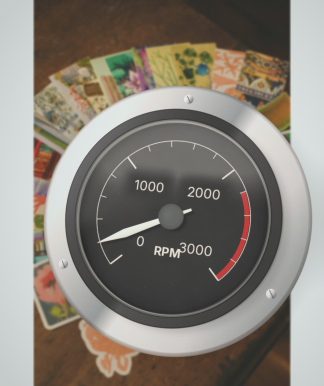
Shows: 200 rpm
